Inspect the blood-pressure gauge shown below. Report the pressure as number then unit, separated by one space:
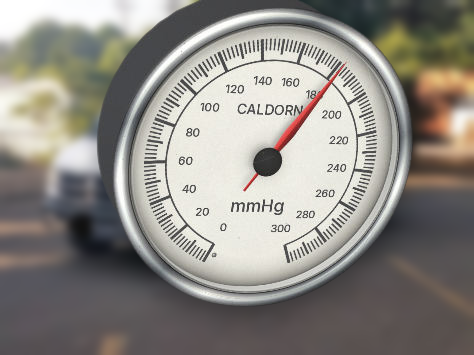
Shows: 180 mmHg
